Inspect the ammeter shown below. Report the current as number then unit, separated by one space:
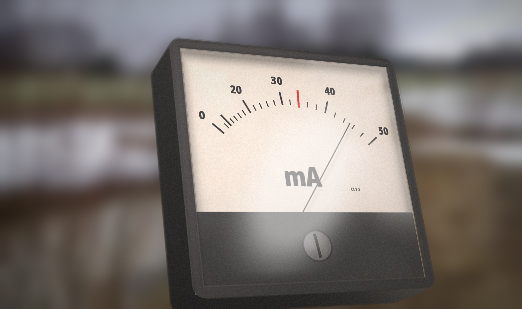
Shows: 45 mA
